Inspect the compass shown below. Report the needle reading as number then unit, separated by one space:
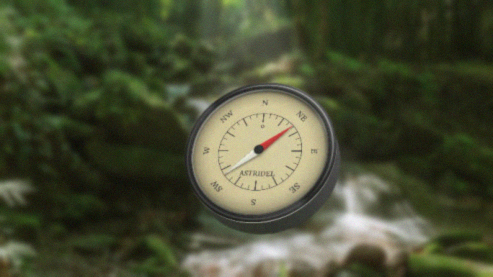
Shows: 50 °
